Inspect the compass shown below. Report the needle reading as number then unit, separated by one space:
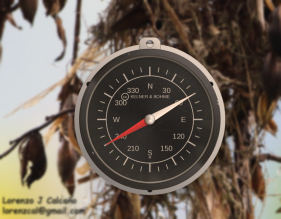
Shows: 240 °
